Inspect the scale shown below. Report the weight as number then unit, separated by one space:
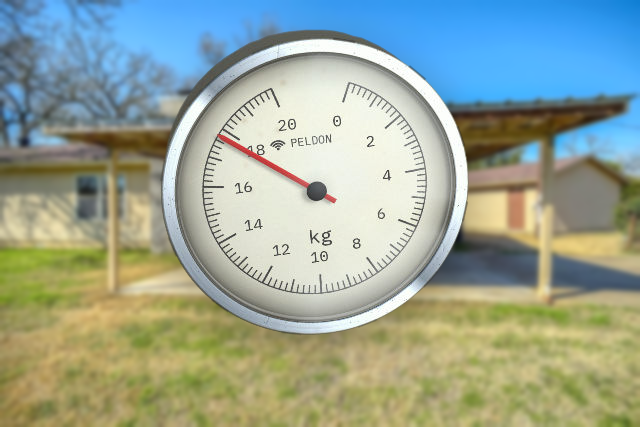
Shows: 17.8 kg
